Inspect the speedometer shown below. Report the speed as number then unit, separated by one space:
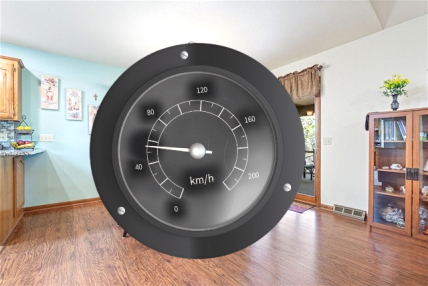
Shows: 55 km/h
